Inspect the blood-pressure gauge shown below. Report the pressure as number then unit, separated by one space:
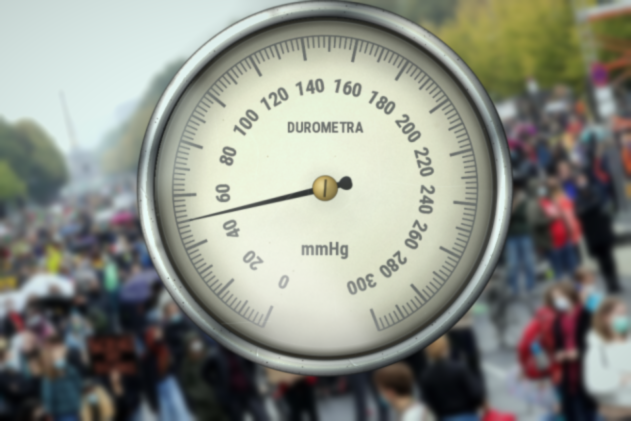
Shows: 50 mmHg
